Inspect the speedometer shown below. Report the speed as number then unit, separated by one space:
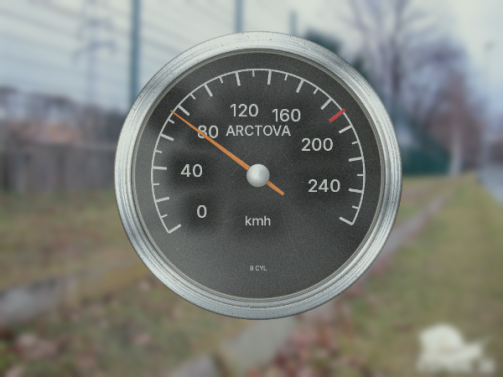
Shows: 75 km/h
